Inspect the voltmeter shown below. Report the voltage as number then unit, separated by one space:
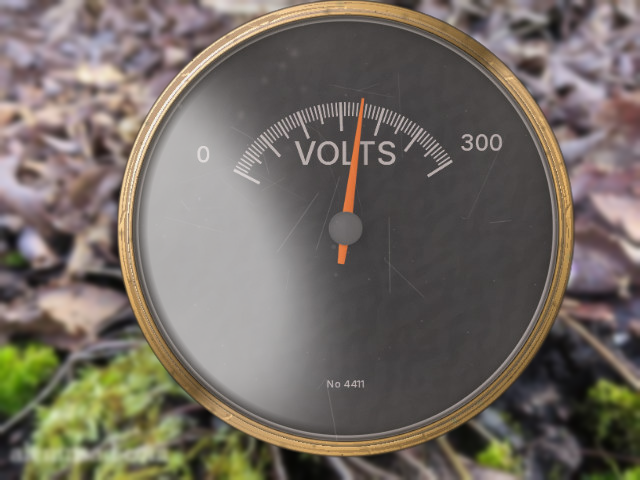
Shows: 175 V
